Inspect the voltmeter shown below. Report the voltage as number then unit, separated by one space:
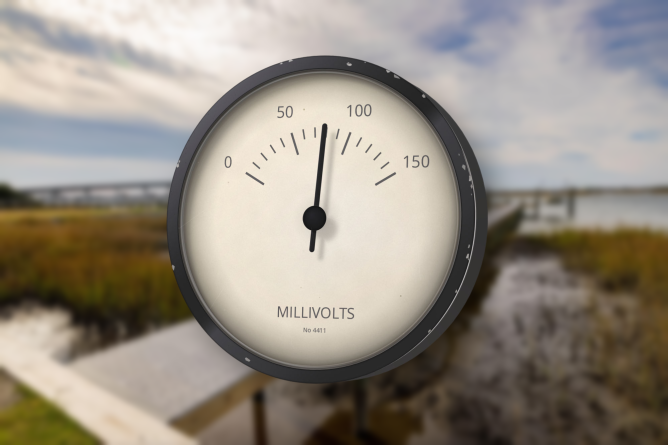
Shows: 80 mV
